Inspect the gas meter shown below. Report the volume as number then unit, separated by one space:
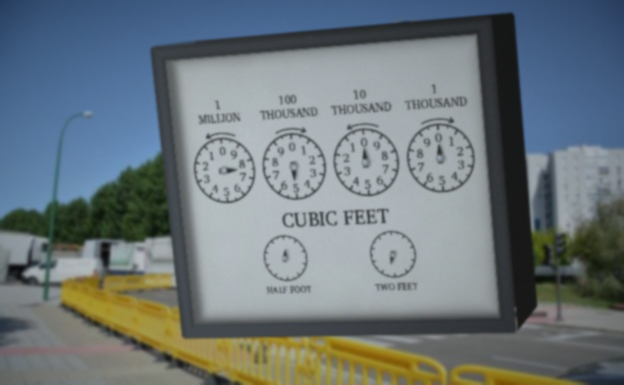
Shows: 750000 ft³
